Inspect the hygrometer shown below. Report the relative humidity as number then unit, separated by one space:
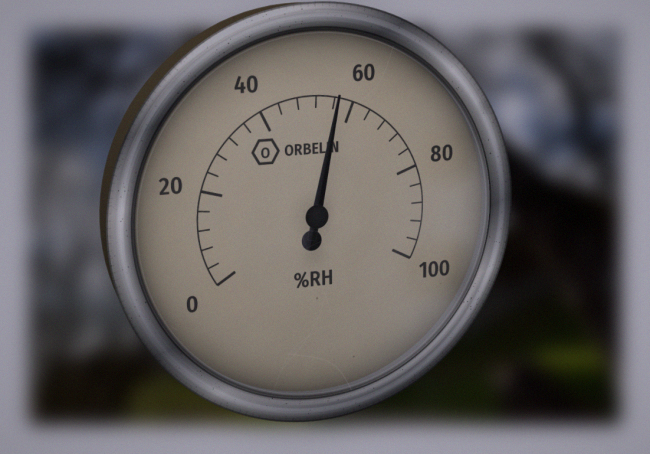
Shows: 56 %
